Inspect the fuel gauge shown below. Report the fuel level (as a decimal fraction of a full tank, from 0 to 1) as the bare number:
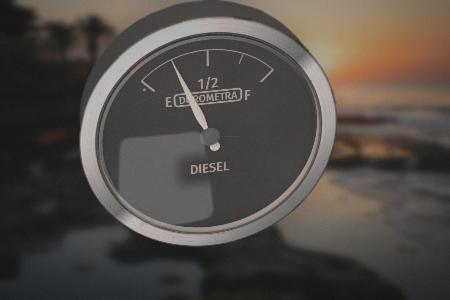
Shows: 0.25
